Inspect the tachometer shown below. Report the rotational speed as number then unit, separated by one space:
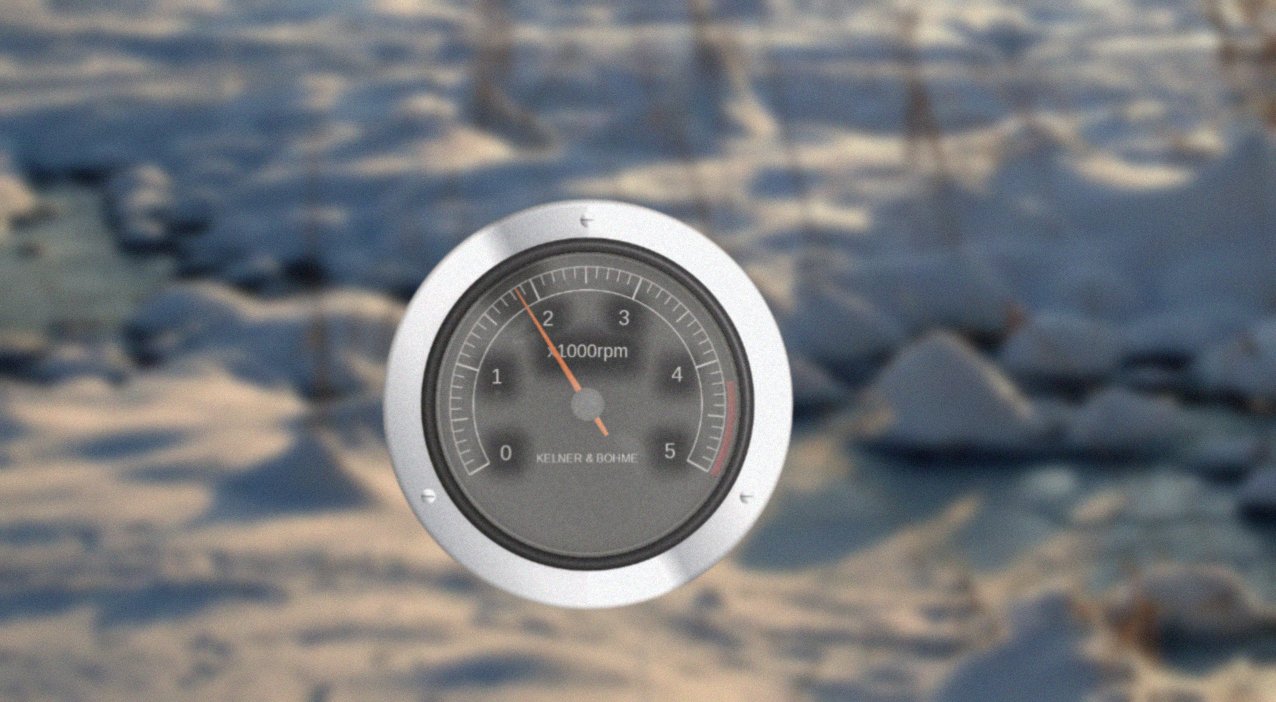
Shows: 1850 rpm
